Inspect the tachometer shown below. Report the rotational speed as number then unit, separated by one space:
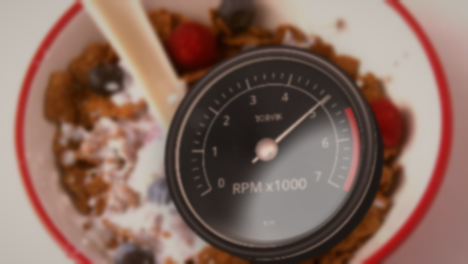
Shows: 5000 rpm
